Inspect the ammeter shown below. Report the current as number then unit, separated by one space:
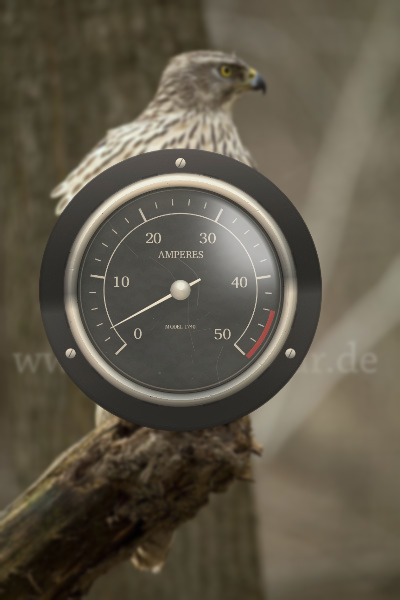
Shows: 3 A
